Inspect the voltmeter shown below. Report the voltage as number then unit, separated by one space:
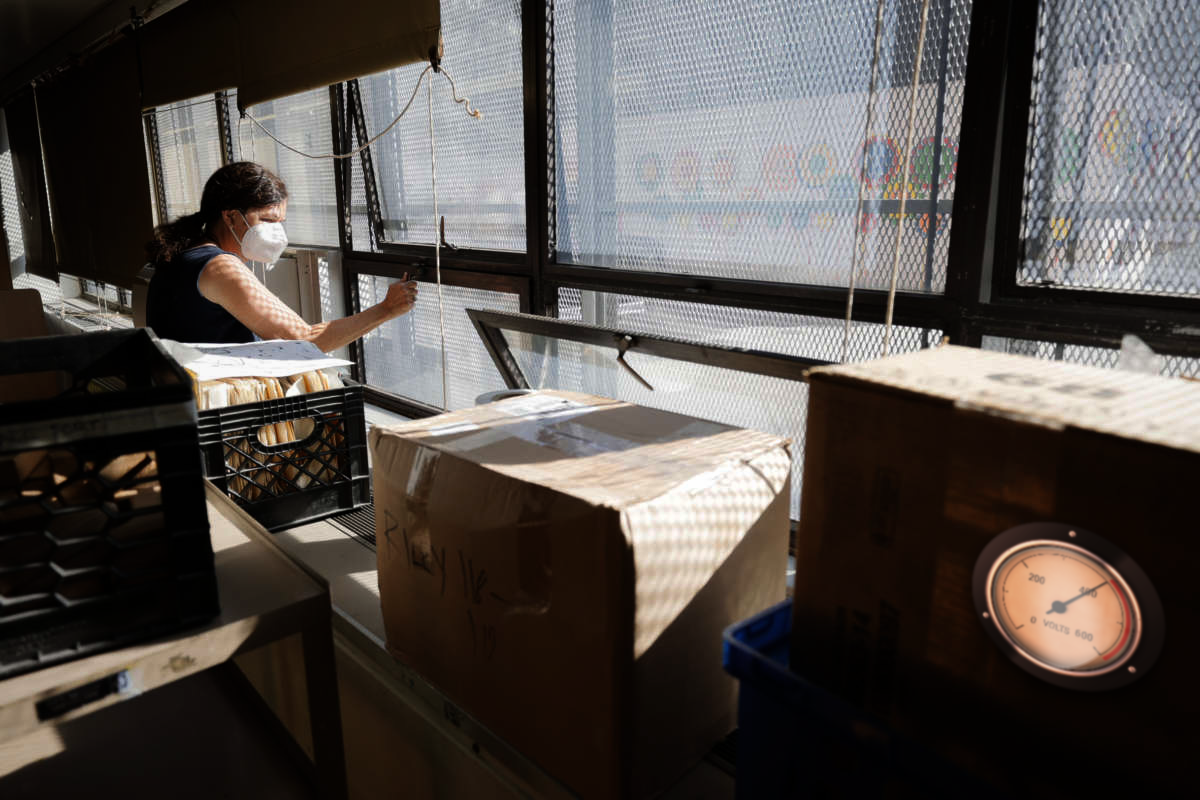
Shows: 400 V
